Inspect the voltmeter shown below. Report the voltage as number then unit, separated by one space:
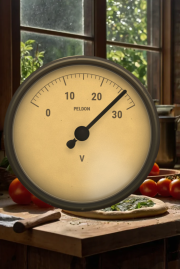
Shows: 26 V
